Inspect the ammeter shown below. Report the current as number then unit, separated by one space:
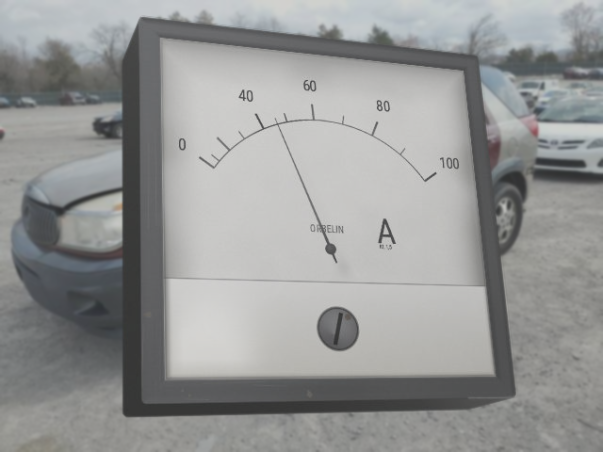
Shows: 45 A
